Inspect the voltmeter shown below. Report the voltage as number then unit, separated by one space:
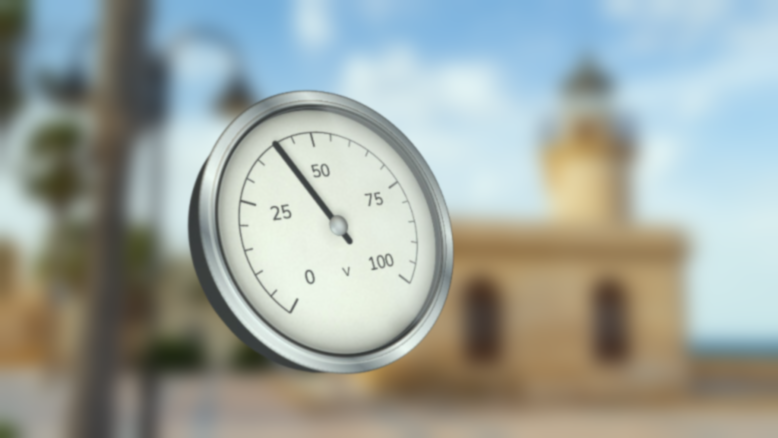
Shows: 40 V
